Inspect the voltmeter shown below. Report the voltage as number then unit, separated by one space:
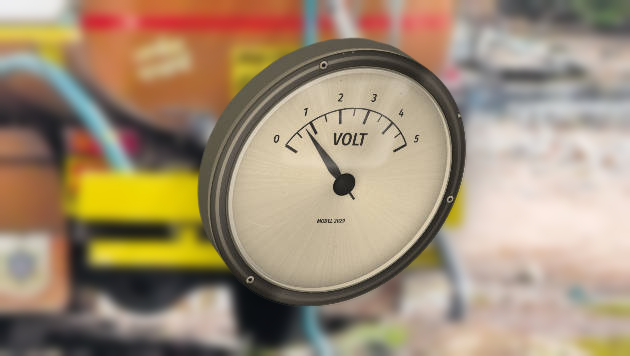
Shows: 0.75 V
